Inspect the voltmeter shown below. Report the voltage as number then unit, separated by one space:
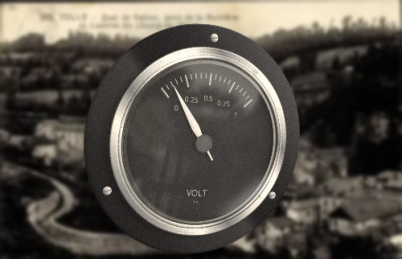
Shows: 0.1 V
